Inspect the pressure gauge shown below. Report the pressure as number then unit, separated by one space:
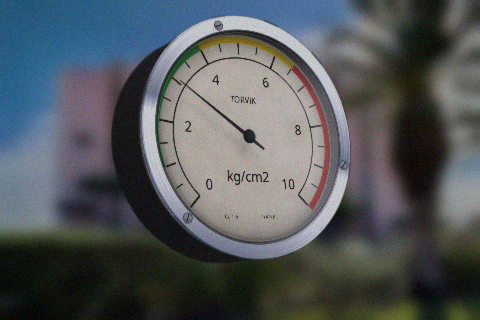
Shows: 3 kg/cm²
